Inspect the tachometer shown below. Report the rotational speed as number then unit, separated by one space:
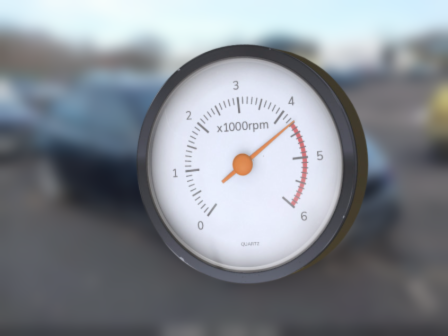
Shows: 4300 rpm
